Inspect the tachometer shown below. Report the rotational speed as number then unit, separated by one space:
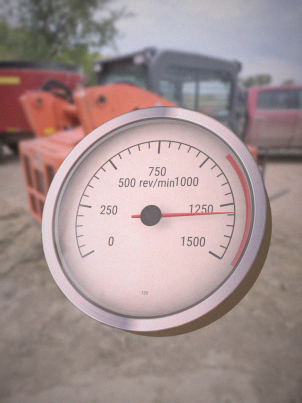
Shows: 1300 rpm
